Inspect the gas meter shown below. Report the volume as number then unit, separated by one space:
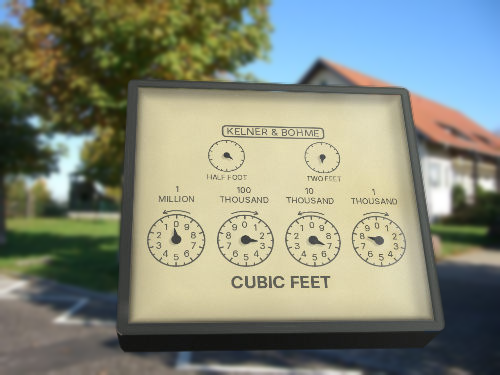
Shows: 26800 ft³
